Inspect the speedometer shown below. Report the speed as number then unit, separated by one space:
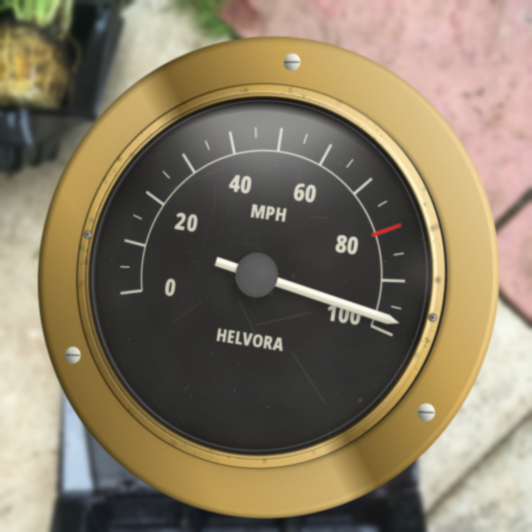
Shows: 97.5 mph
